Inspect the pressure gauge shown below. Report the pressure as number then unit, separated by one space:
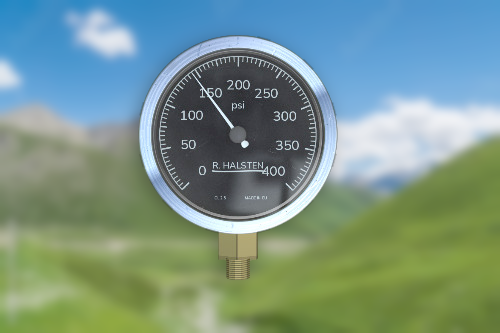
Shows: 145 psi
